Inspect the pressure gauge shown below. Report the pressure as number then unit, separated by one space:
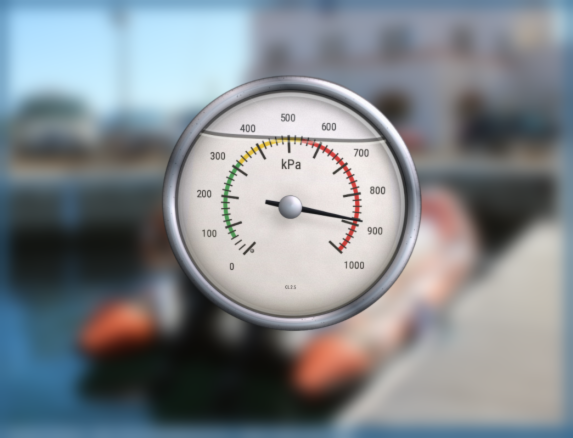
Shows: 880 kPa
